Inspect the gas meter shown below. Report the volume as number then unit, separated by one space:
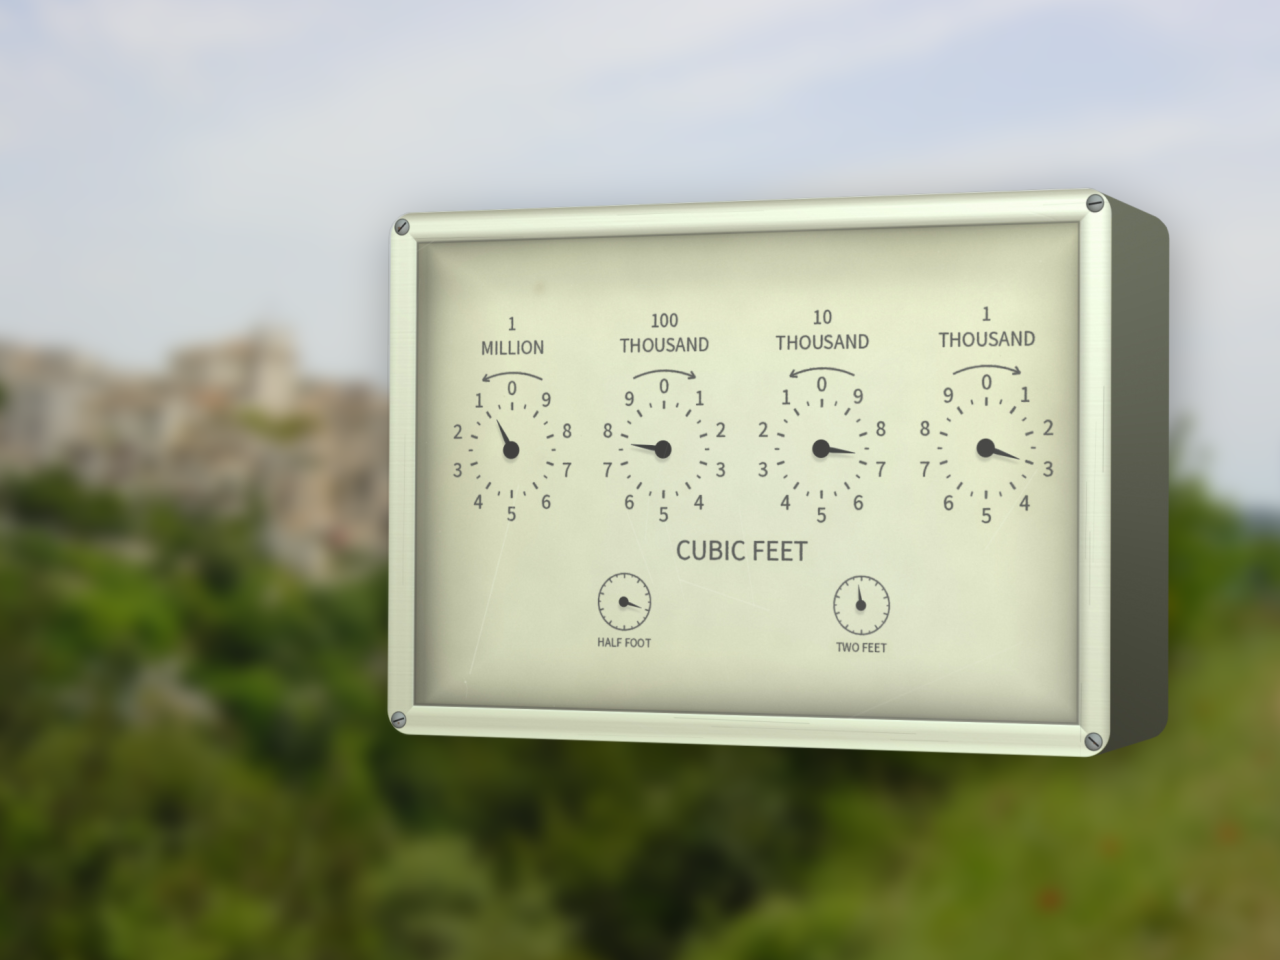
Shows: 77300 ft³
